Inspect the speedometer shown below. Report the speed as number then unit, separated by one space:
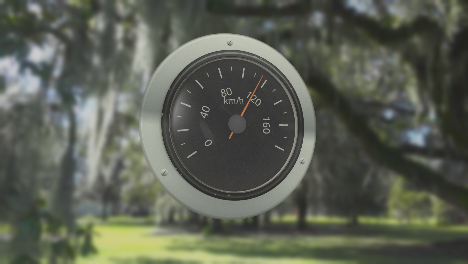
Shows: 115 km/h
